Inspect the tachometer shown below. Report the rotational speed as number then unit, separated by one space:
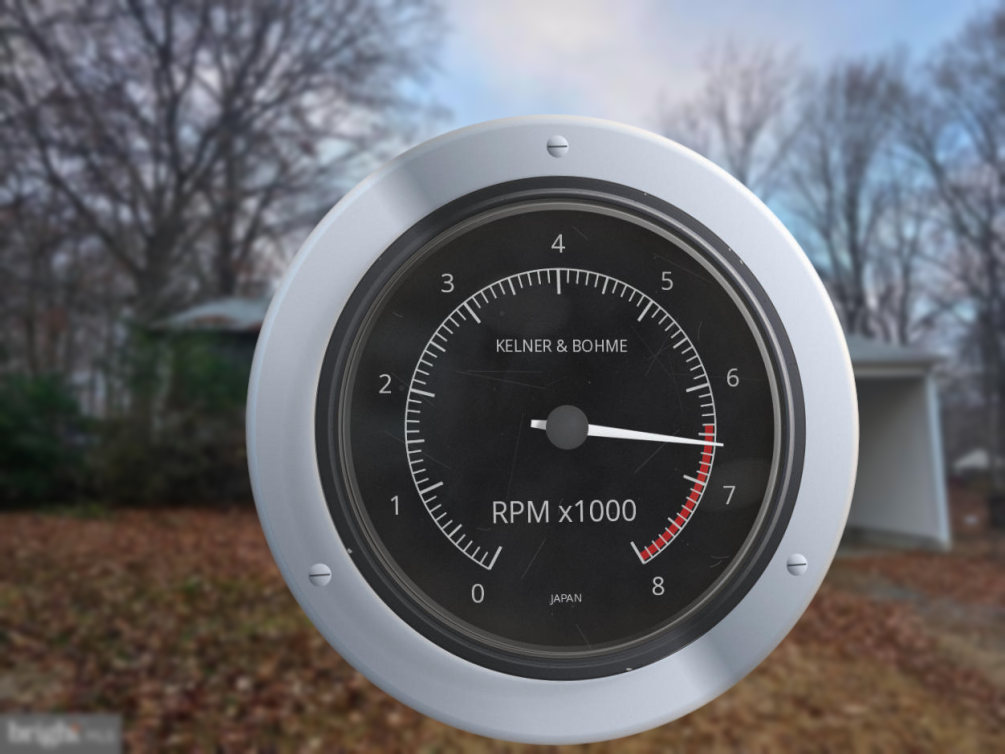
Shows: 6600 rpm
